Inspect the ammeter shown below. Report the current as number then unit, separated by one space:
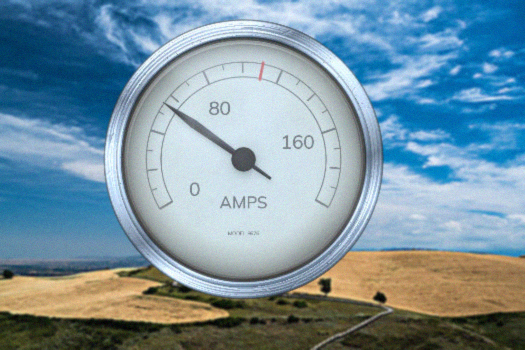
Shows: 55 A
